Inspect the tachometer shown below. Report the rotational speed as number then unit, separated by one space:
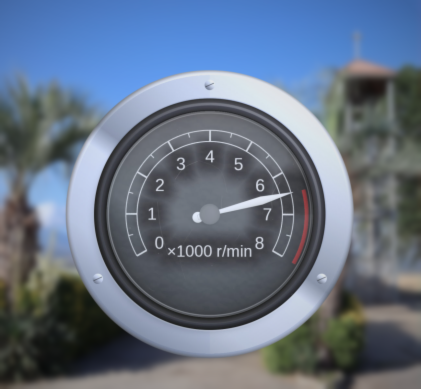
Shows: 6500 rpm
